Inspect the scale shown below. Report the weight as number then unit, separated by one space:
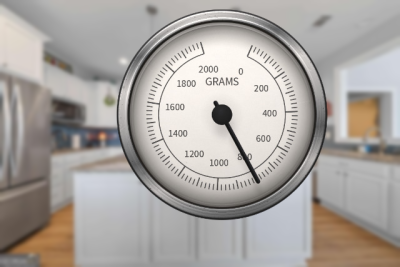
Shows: 800 g
